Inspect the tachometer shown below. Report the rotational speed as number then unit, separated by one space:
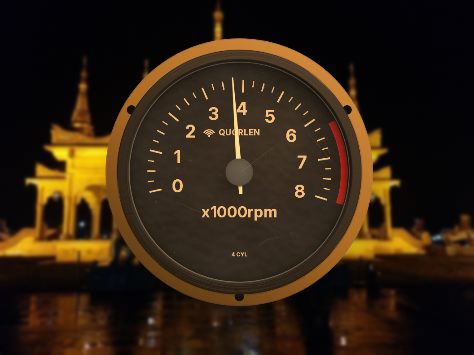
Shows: 3750 rpm
